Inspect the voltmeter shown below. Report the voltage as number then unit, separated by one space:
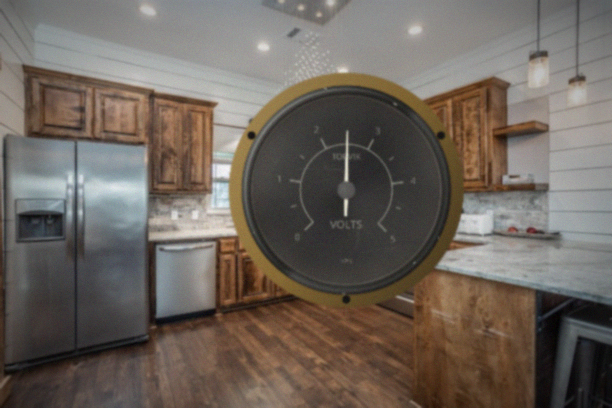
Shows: 2.5 V
